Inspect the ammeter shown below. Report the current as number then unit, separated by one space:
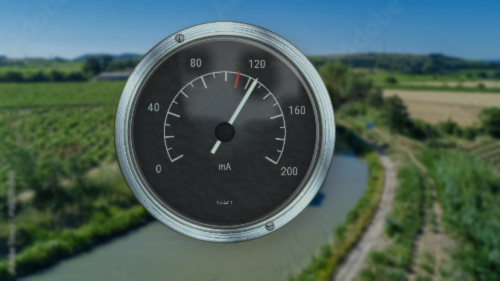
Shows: 125 mA
